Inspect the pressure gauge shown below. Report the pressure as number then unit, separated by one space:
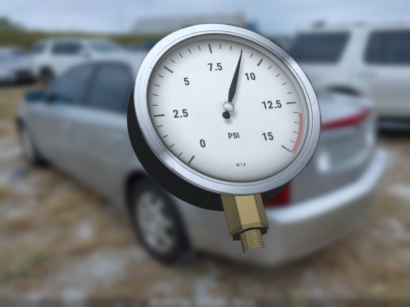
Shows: 9 psi
